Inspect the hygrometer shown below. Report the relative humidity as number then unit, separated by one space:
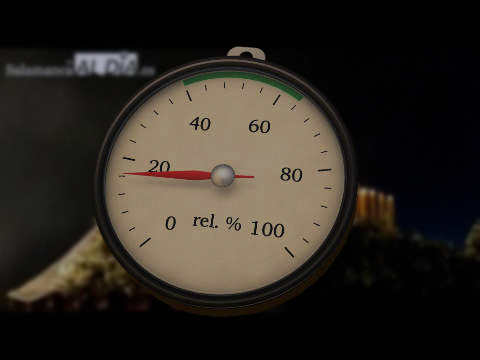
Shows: 16 %
